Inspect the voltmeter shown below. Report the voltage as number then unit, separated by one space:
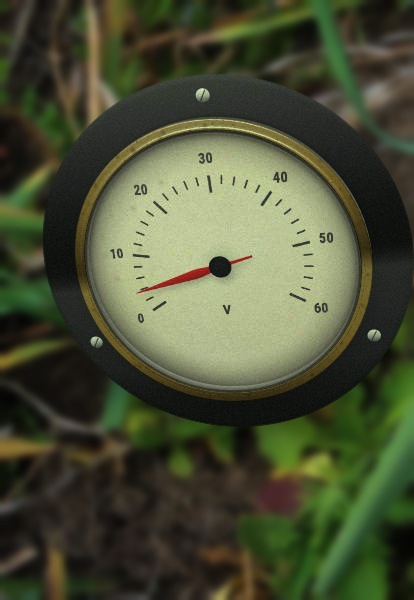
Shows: 4 V
